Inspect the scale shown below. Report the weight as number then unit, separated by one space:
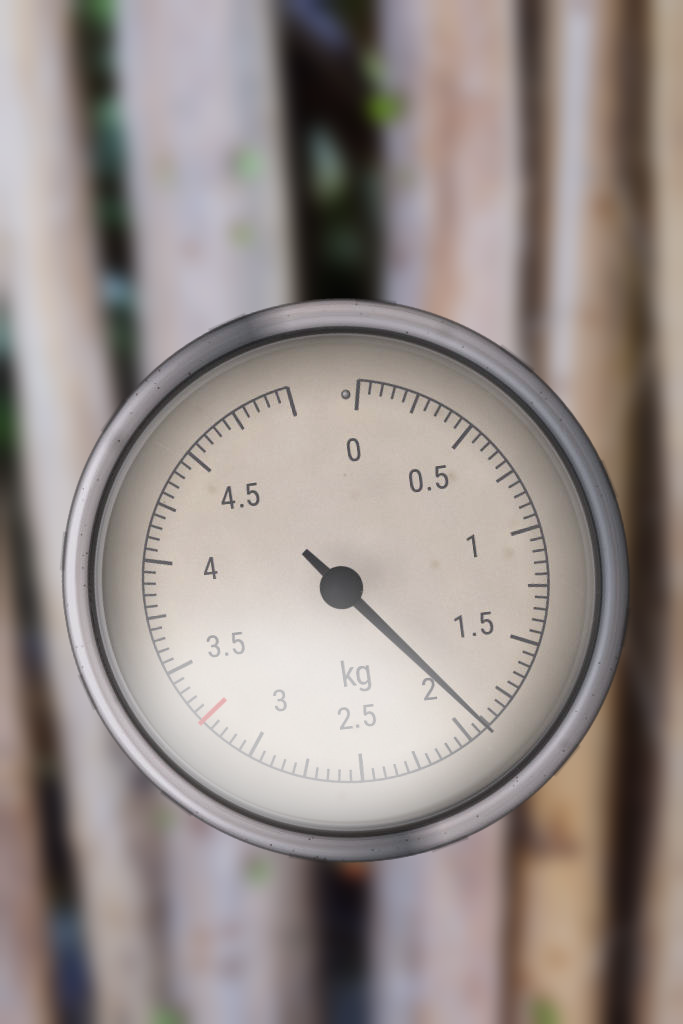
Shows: 1.9 kg
